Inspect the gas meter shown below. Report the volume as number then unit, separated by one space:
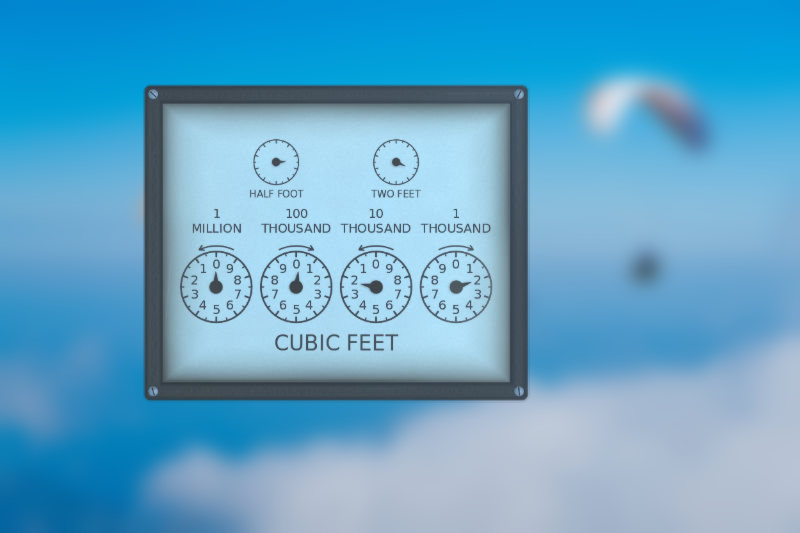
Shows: 2200 ft³
